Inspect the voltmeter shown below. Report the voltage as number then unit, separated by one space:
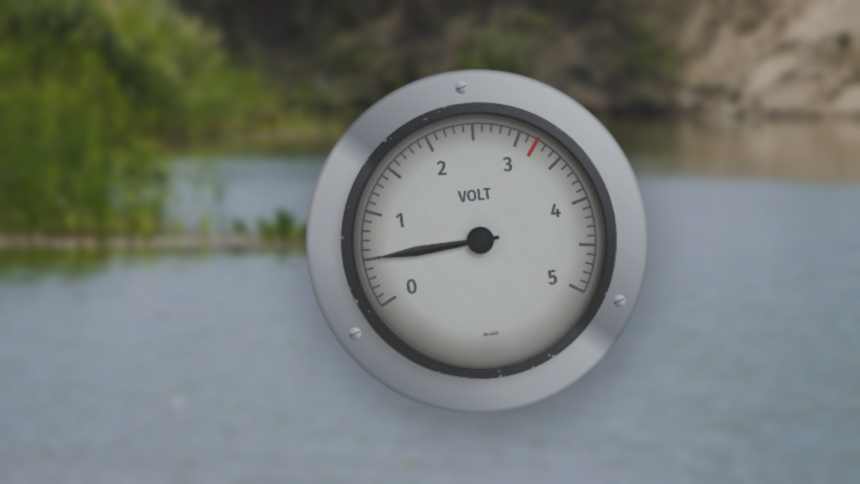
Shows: 0.5 V
